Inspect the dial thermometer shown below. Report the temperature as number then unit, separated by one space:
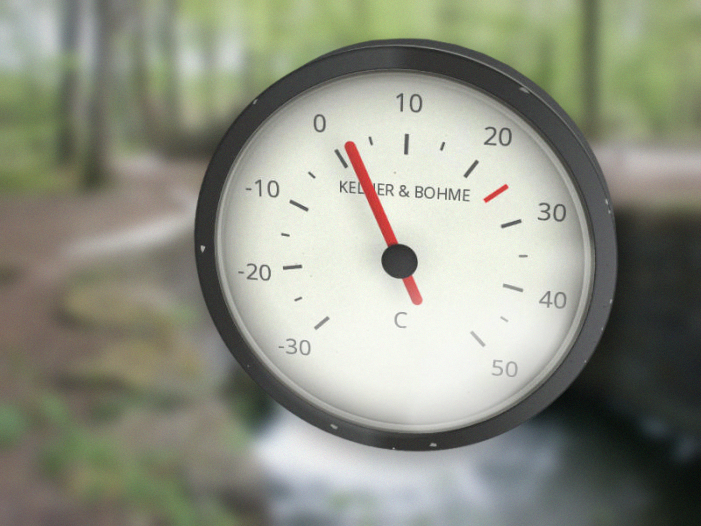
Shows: 2.5 °C
